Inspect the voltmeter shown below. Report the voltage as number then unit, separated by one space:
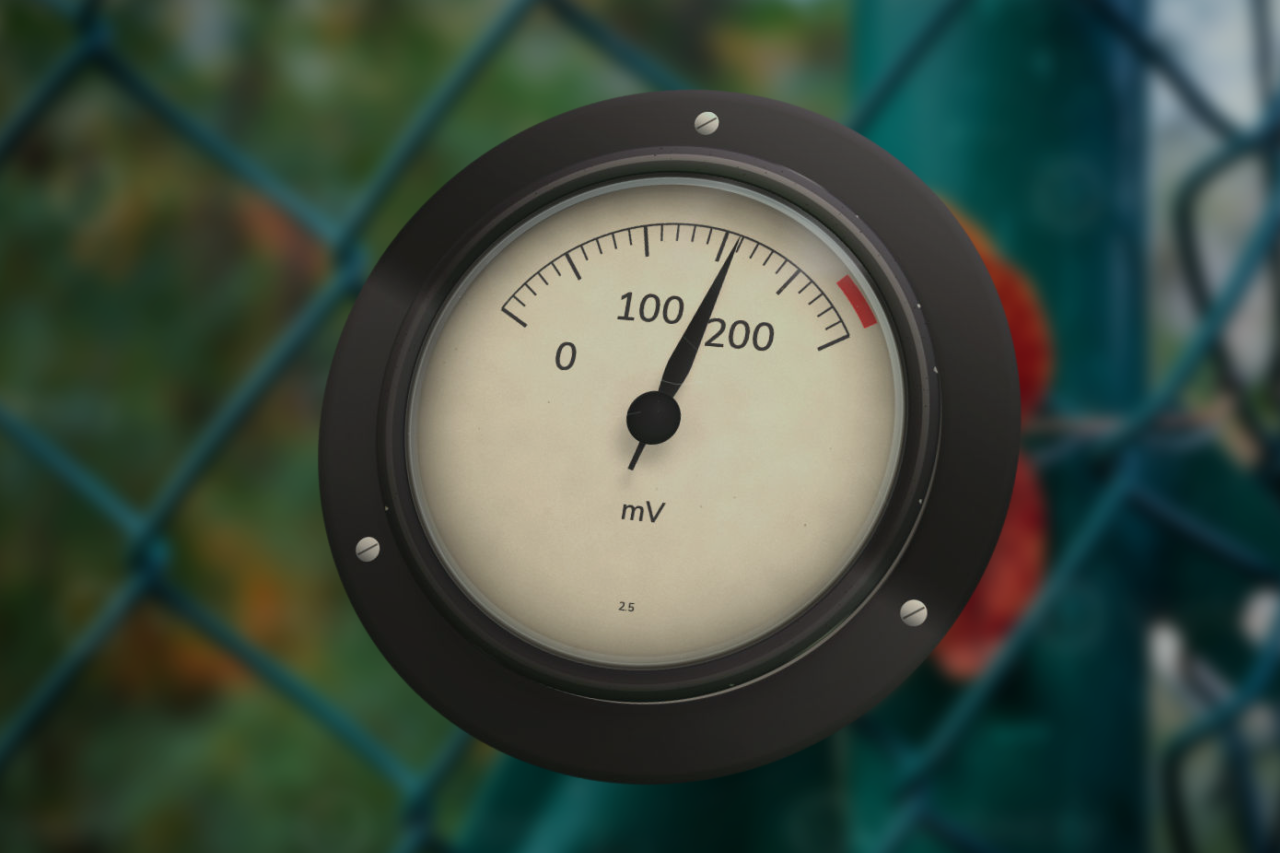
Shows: 160 mV
